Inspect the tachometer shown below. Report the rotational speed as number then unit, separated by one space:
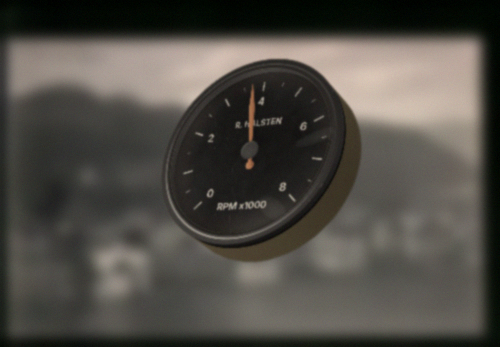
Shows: 3750 rpm
